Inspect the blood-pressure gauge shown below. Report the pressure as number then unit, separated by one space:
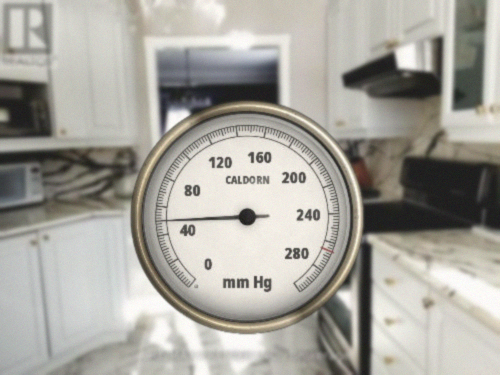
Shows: 50 mmHg
